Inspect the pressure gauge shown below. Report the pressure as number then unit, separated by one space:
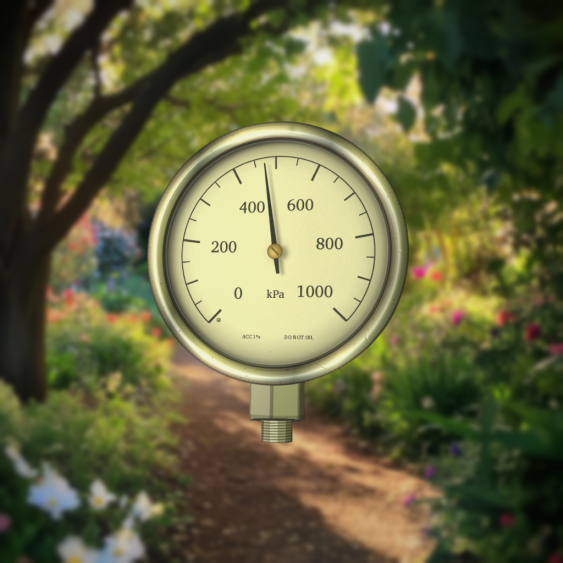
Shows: 475 kPa
